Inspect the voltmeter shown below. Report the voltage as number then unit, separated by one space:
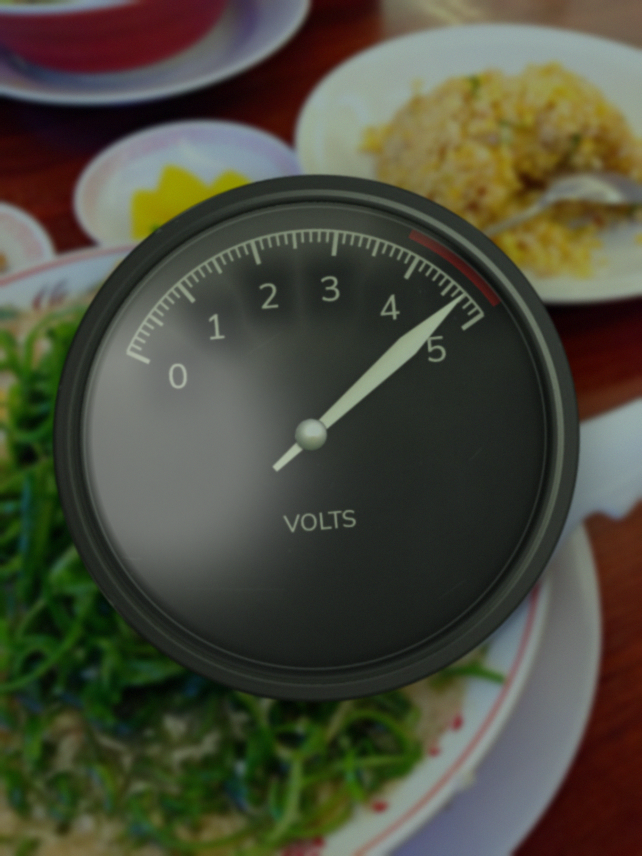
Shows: 4.7 V
